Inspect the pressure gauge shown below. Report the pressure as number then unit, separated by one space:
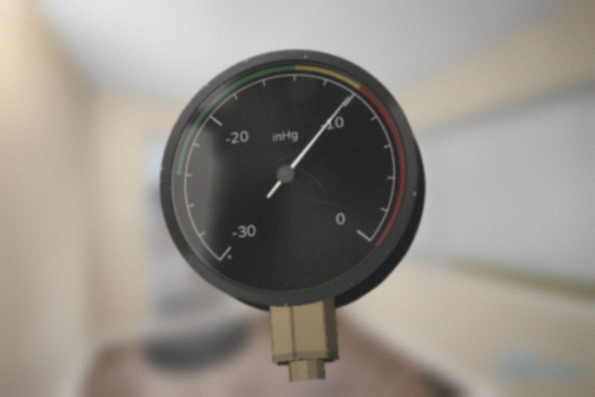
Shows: -10 inHg
